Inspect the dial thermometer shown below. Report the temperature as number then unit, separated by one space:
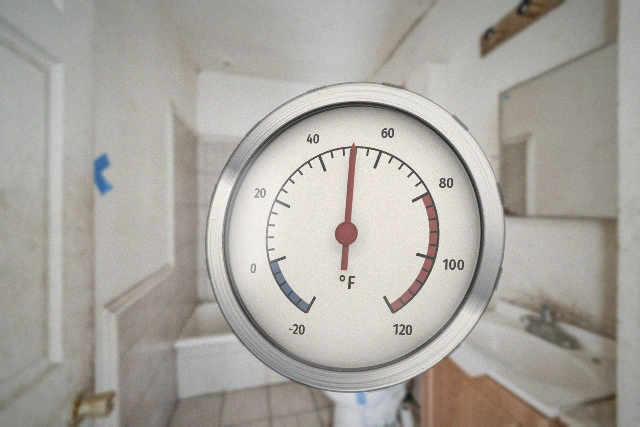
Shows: 52 °F
